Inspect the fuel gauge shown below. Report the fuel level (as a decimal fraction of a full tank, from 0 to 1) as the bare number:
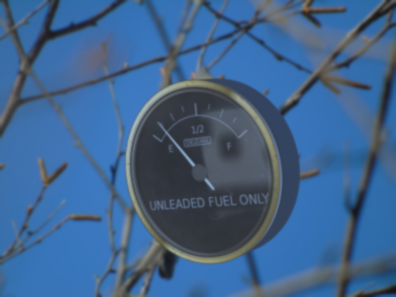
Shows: 0.125
